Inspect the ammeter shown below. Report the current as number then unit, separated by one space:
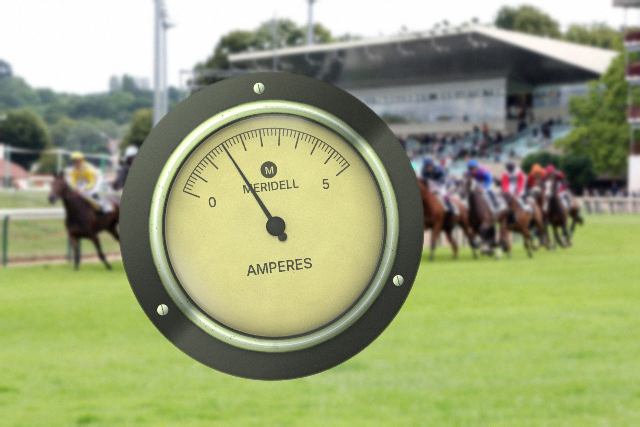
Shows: 1.5 A
